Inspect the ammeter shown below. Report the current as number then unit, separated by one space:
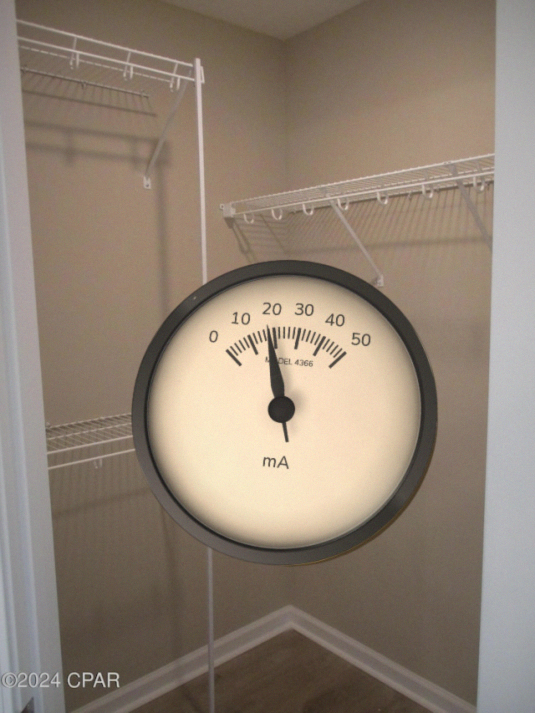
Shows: 18 mA
